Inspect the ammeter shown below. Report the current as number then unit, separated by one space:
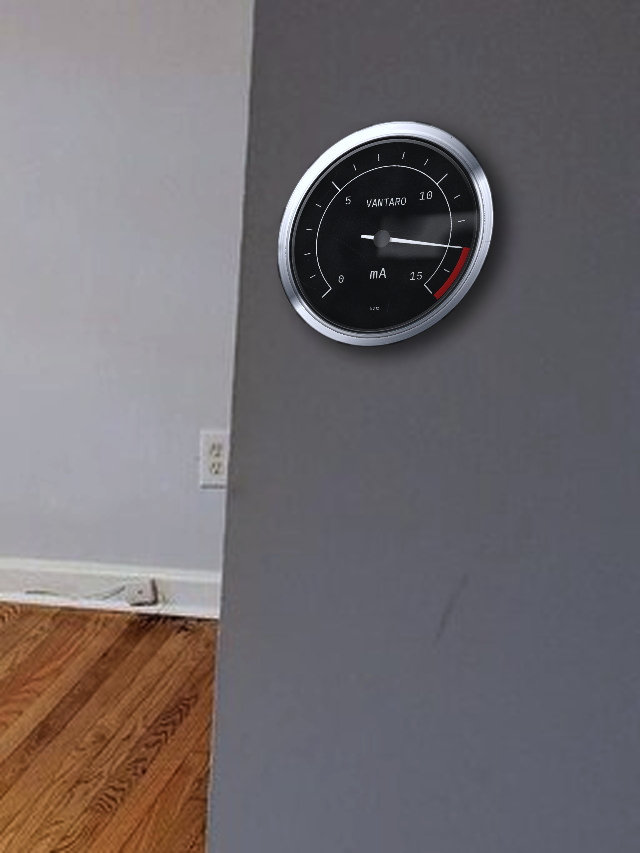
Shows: 13 mA
